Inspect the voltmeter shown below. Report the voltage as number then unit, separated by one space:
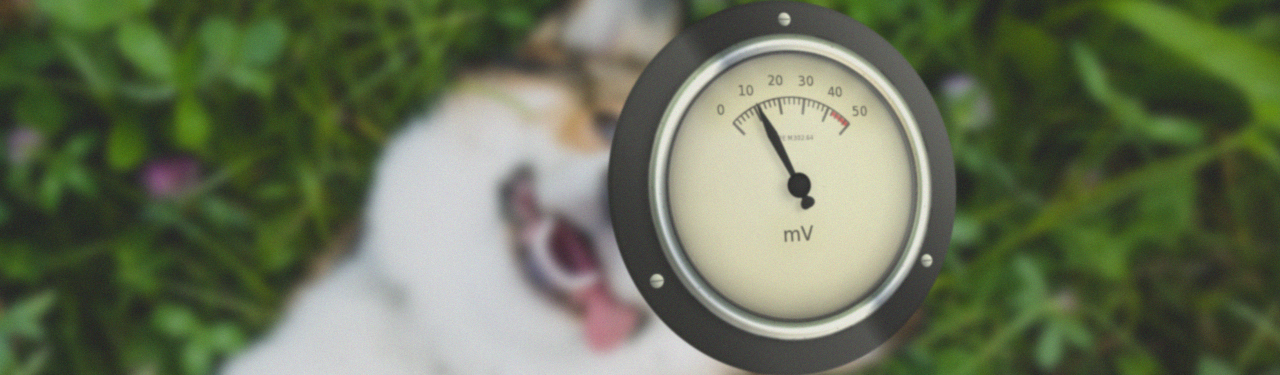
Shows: 10 mV
